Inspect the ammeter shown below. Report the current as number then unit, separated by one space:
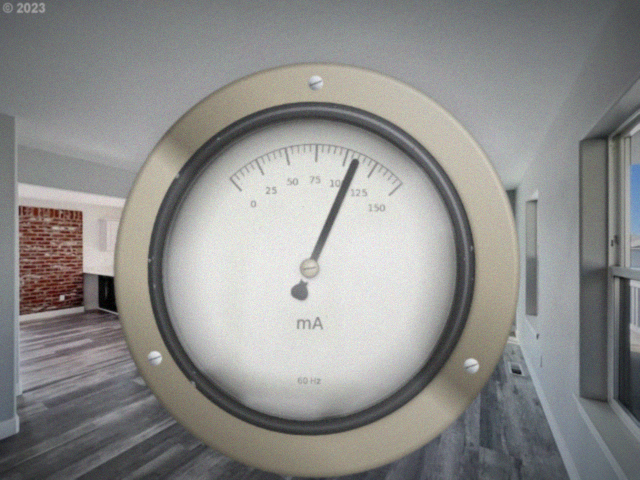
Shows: 110 mA
